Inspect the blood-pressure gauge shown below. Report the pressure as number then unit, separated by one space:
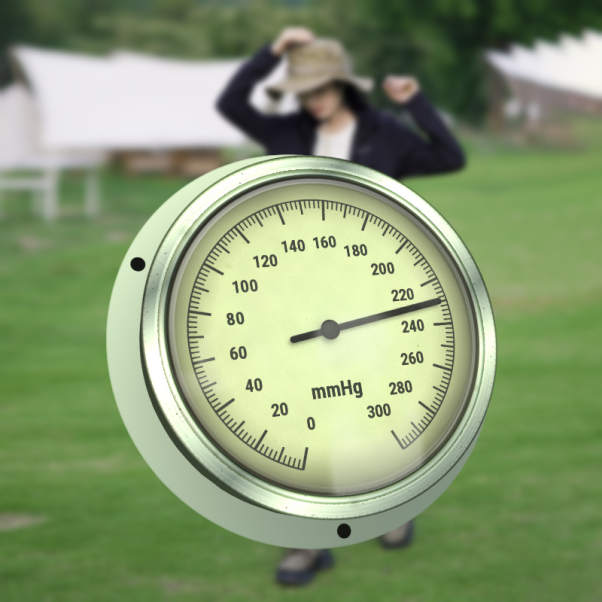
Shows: 230 mmHg
